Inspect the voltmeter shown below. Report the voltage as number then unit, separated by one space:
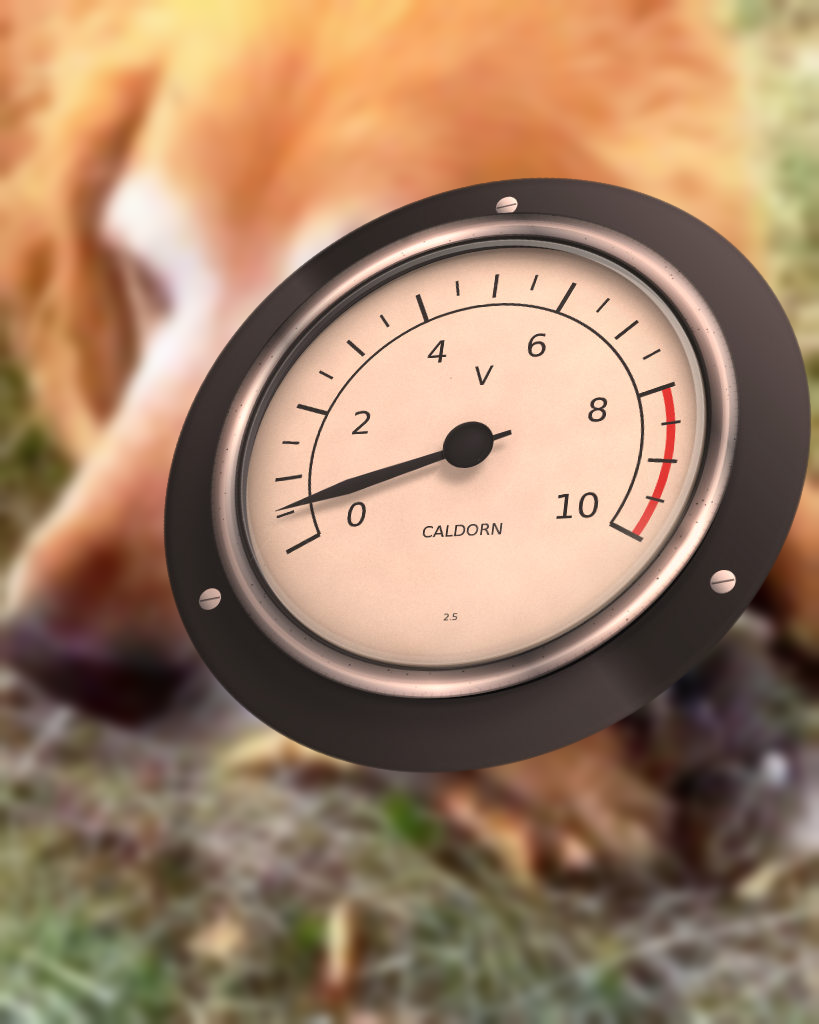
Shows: 0.5 V
